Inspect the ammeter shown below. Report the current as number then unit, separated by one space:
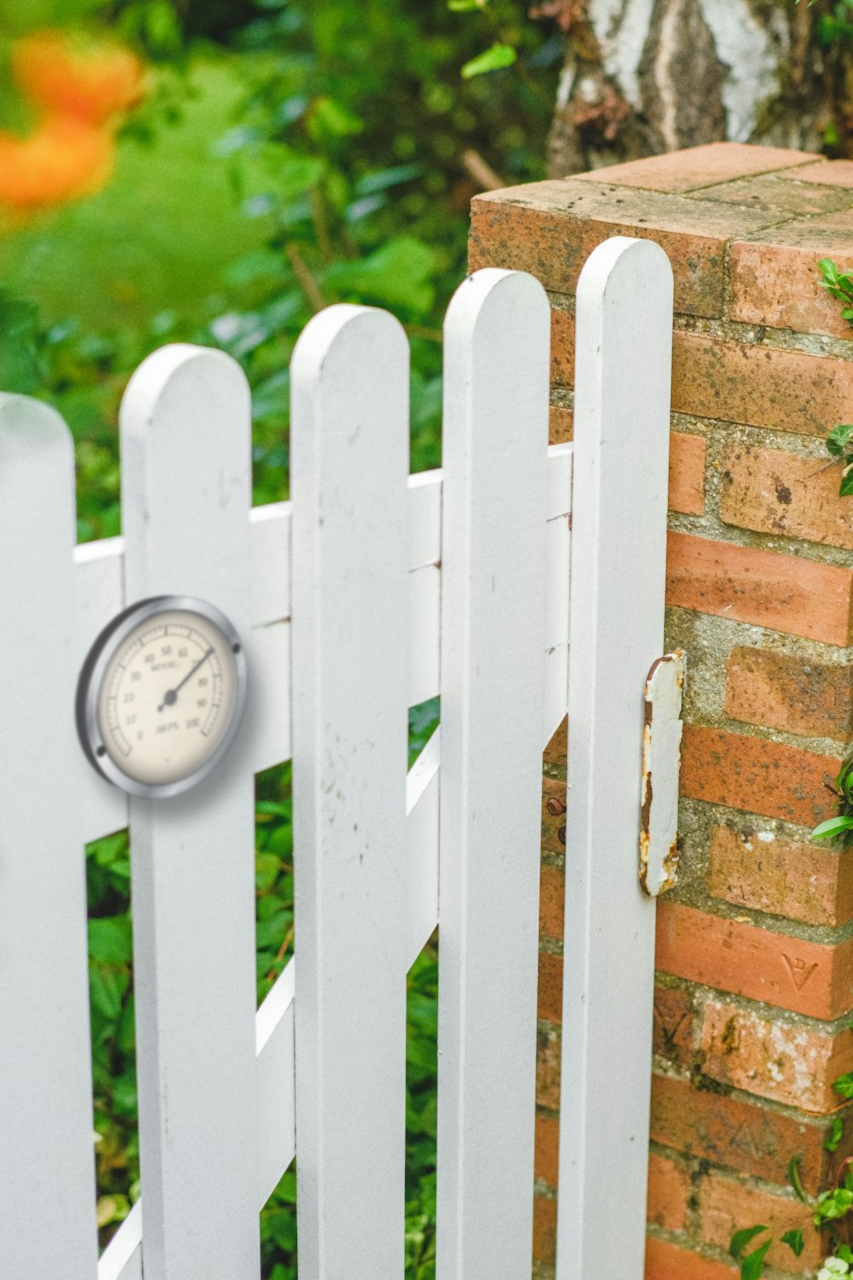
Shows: 70 A
